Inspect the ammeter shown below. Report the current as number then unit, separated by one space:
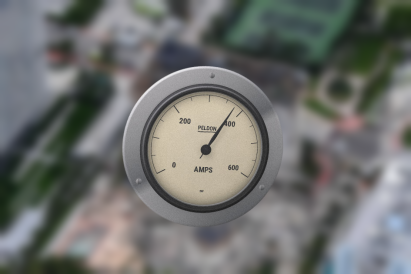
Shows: 375 A
